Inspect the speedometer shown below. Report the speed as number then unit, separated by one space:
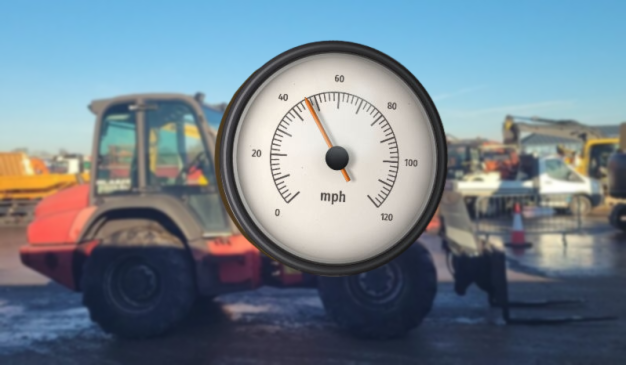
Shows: 46 mph
